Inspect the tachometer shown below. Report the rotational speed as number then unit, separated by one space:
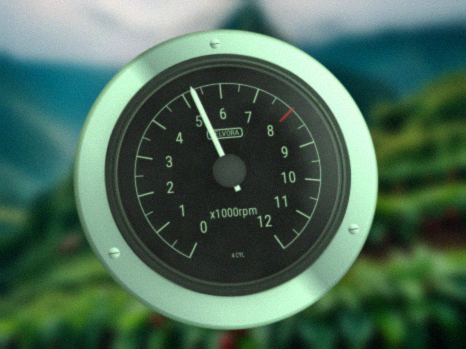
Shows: 5250 rpm
